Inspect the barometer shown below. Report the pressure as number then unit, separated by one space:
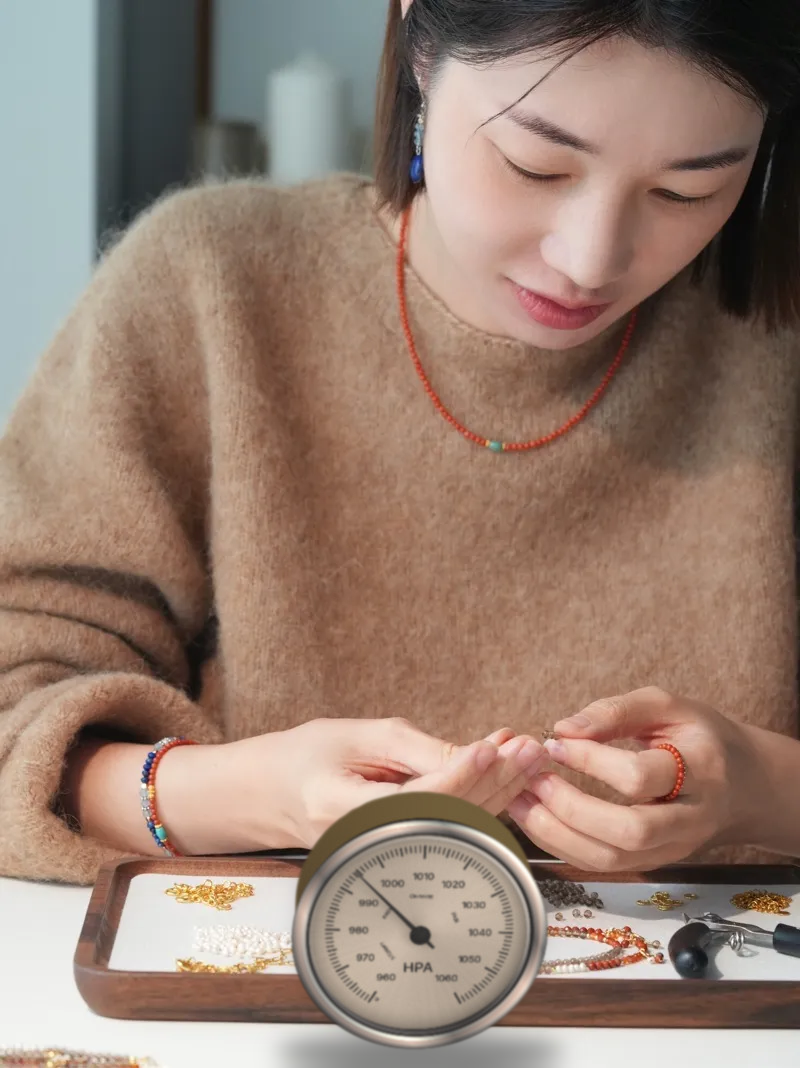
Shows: 995 hPa
